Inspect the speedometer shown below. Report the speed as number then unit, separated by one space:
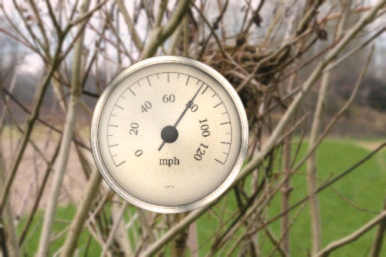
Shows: 77.5 mph
